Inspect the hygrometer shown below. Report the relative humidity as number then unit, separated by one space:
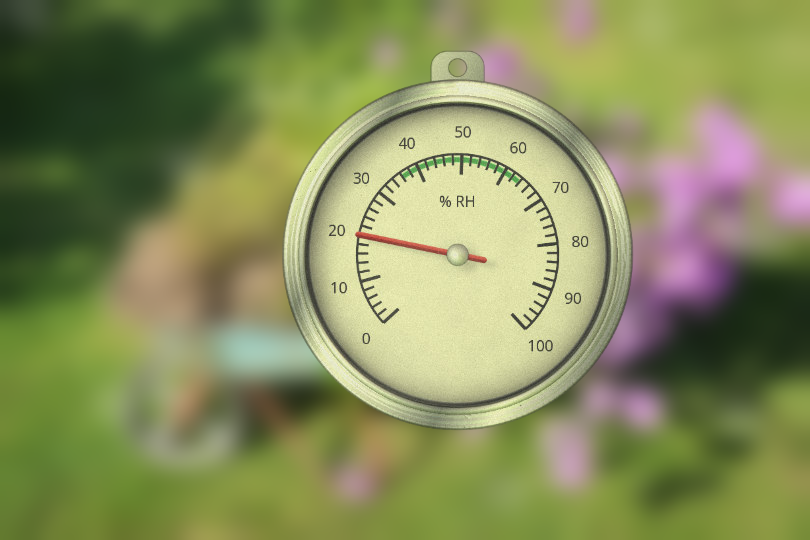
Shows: 20 %
